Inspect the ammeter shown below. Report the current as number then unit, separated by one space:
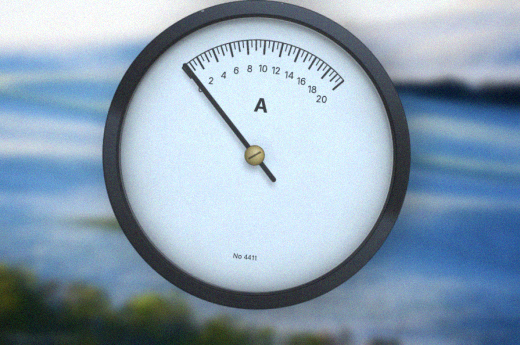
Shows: 0.5 A
